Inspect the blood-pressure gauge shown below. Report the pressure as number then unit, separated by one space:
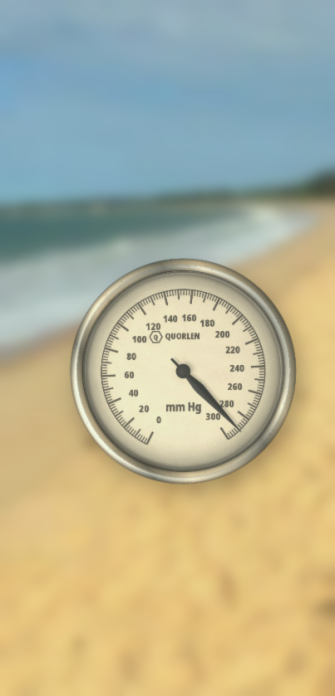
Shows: 290 mmHg
